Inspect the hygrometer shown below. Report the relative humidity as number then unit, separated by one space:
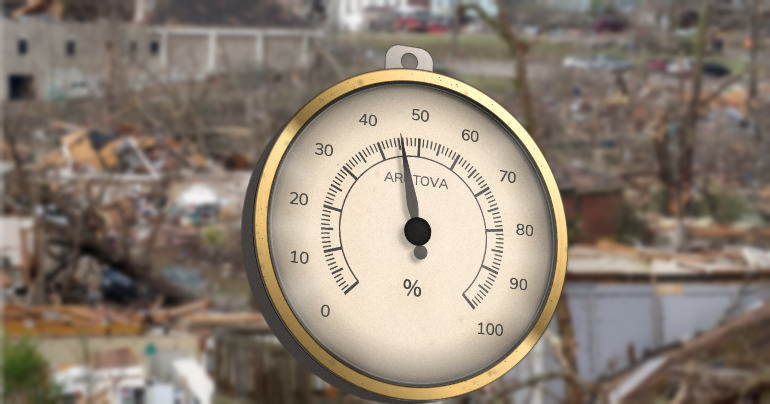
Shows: 45 %
